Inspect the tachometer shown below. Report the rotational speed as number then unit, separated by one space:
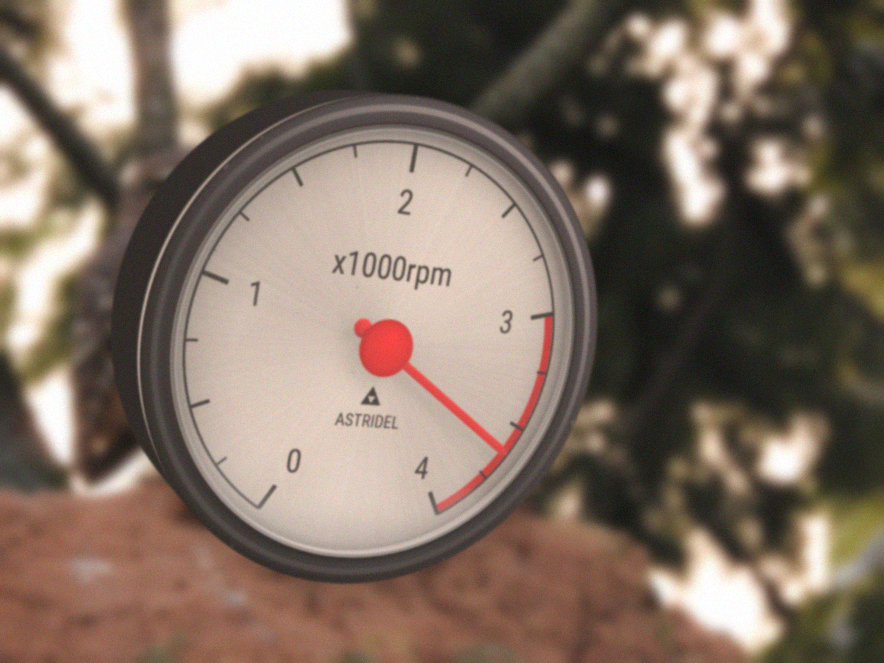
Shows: 3625 rpm
